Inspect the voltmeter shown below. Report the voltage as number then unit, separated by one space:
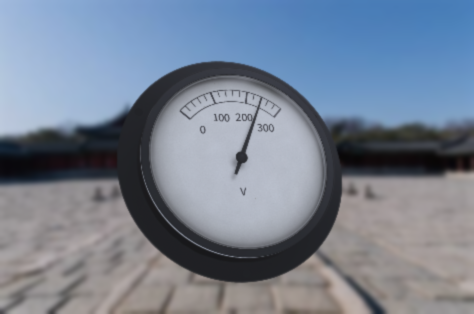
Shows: 240 V
